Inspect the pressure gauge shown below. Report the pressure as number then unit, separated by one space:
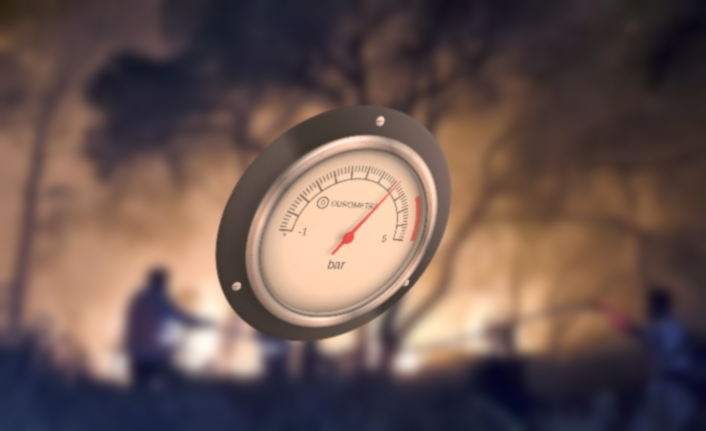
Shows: 3 bar
